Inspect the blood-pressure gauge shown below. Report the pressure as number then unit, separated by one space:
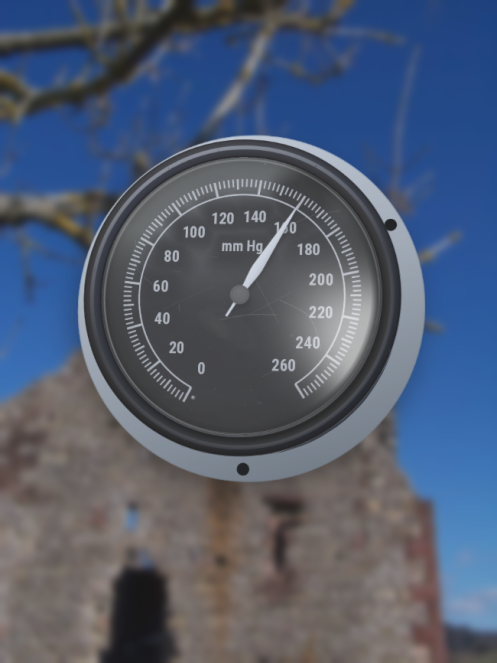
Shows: 160 mmHg
